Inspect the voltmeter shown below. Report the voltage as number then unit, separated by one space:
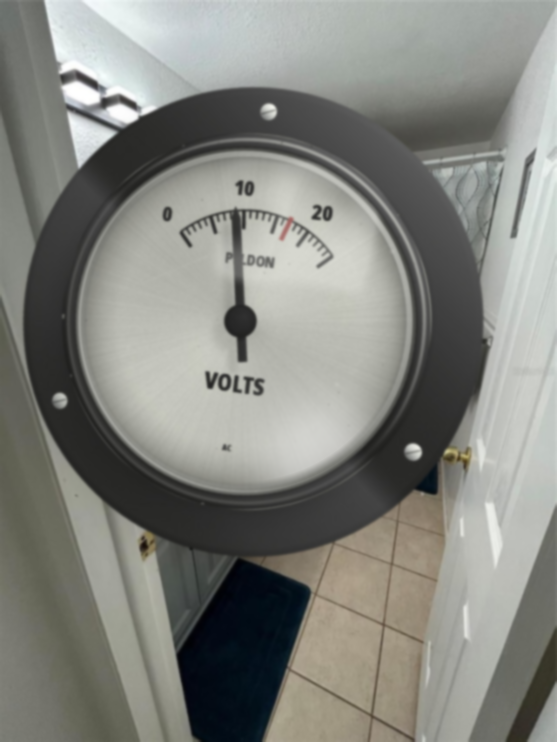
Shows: 9 V
